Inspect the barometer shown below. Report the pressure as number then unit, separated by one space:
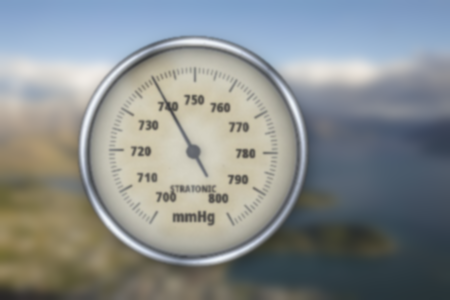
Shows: 740 mmHg
